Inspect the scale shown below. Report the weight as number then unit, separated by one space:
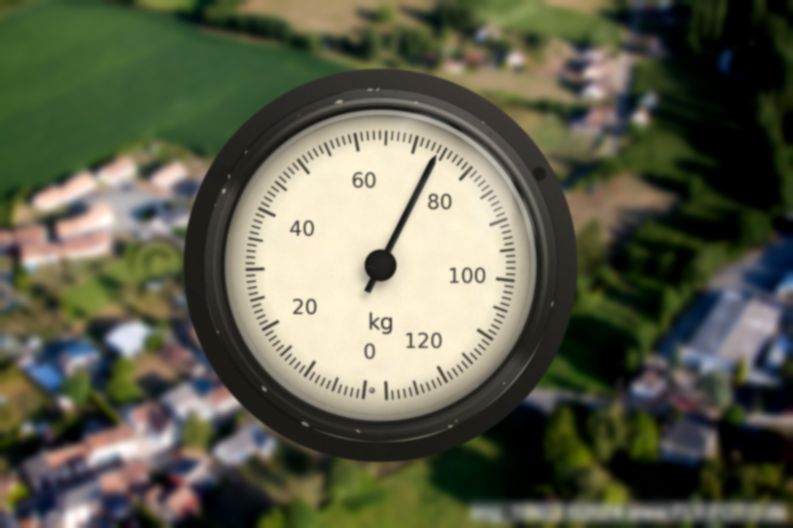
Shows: 74 kg
